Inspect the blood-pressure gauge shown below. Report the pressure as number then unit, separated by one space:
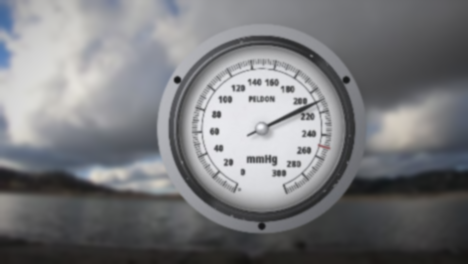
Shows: 210 mmHg
